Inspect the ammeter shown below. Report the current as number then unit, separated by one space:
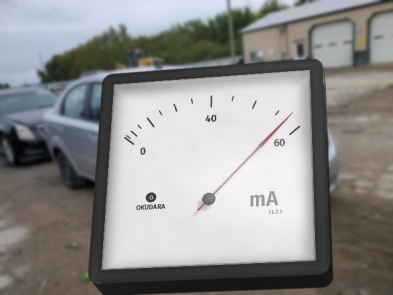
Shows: 57.5 mA
